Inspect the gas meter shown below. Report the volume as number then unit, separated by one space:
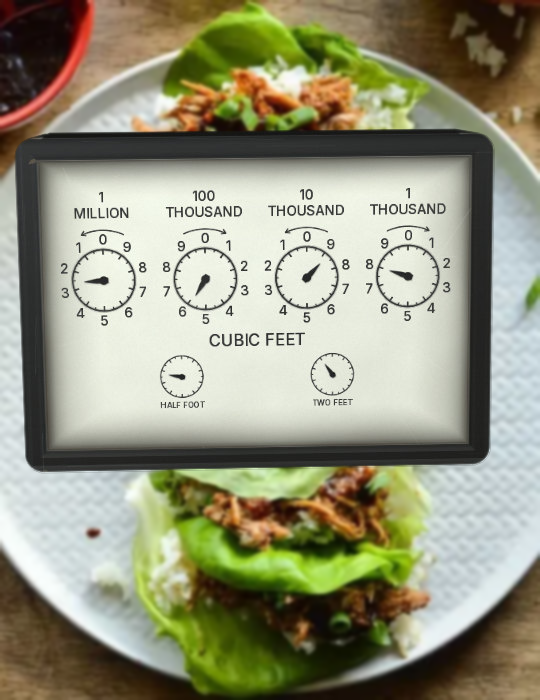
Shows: 258800 ft³
